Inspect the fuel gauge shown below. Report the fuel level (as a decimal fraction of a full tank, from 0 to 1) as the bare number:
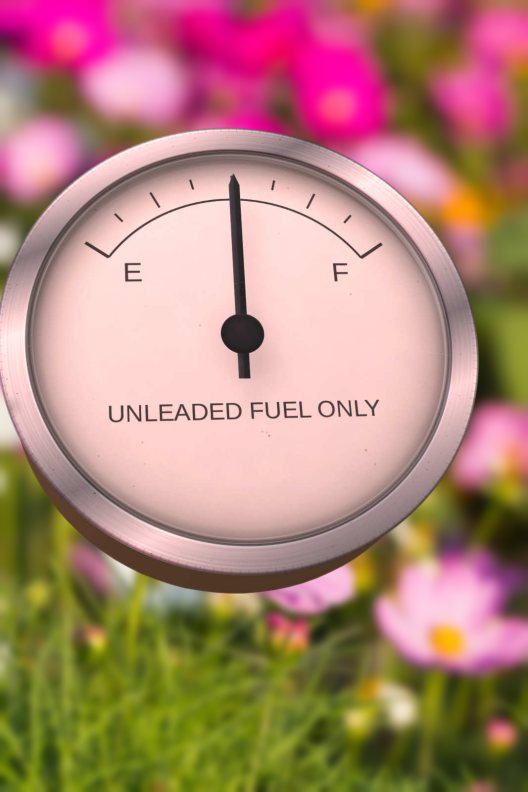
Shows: 0.5
